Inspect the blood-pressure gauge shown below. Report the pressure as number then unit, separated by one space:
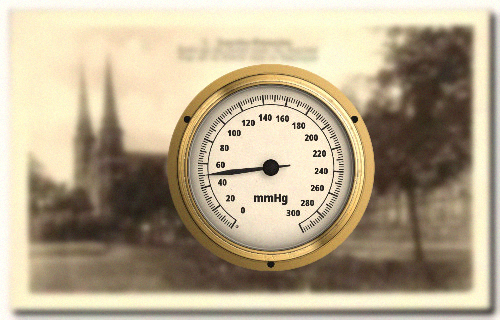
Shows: 50 mmHg
